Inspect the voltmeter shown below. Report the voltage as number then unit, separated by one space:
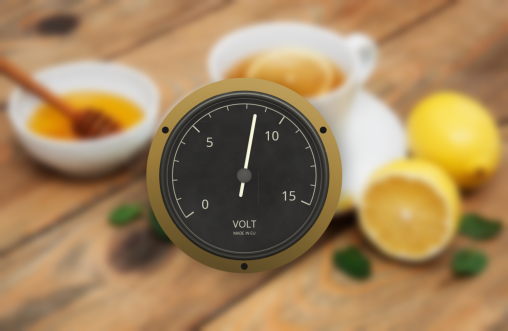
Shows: 8.5 V
